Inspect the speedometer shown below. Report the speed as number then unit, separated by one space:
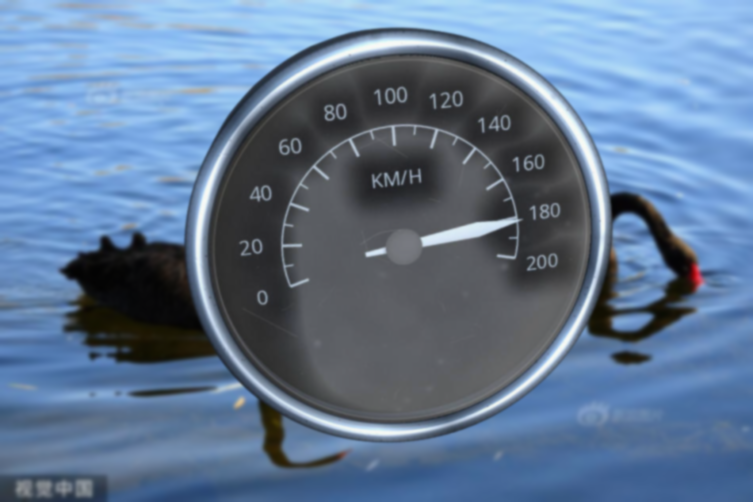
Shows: 180 km/h
